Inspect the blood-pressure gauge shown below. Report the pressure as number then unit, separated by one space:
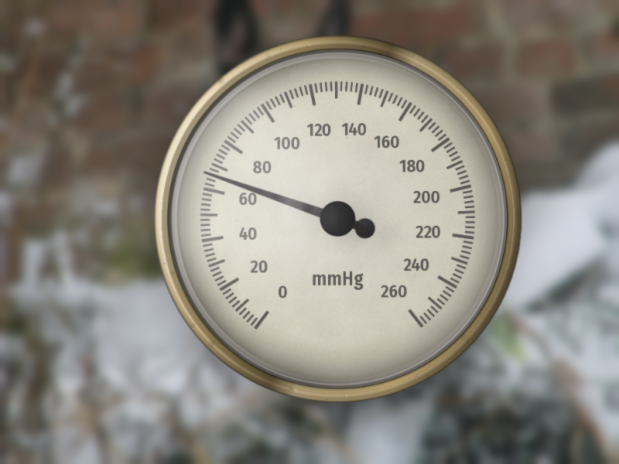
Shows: 66 mmHg
